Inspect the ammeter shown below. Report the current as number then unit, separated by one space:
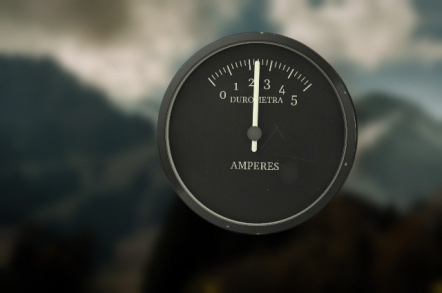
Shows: 2.4 A
